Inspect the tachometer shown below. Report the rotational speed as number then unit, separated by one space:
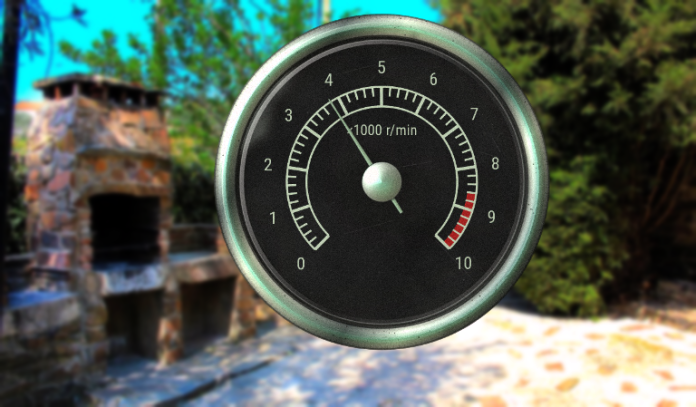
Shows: 3800 rpm
